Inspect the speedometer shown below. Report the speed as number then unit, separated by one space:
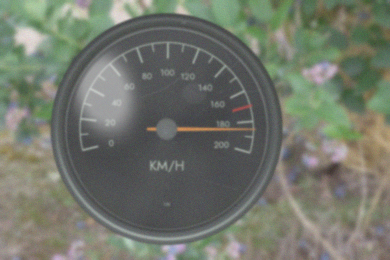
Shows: 185 km/h
